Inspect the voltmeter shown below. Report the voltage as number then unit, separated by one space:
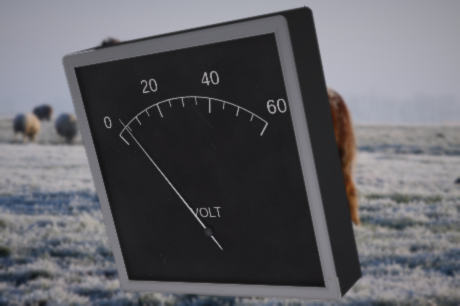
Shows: 5 V
